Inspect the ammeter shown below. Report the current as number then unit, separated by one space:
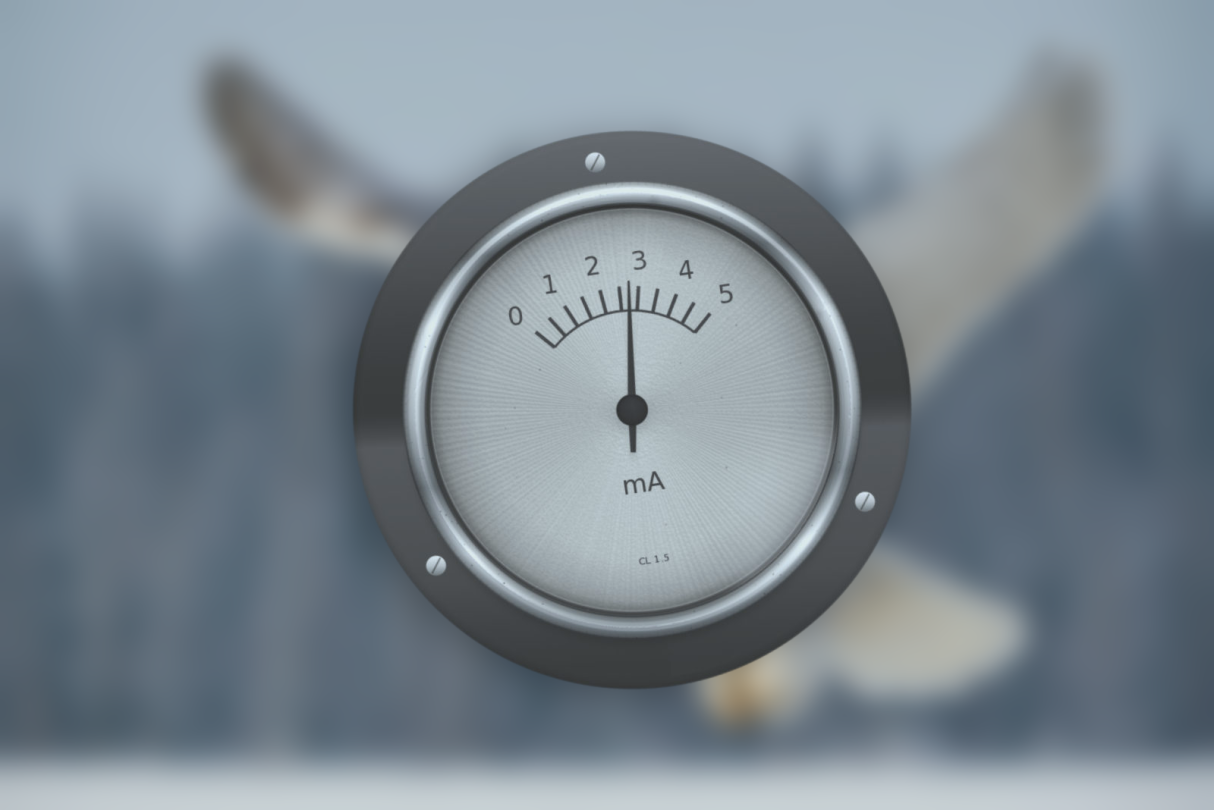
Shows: 2.75 mA
